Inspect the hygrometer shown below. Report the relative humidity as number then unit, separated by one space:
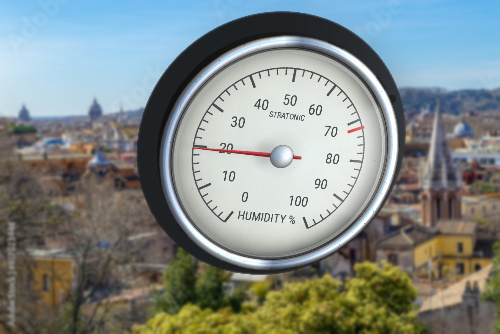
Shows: 20 %
